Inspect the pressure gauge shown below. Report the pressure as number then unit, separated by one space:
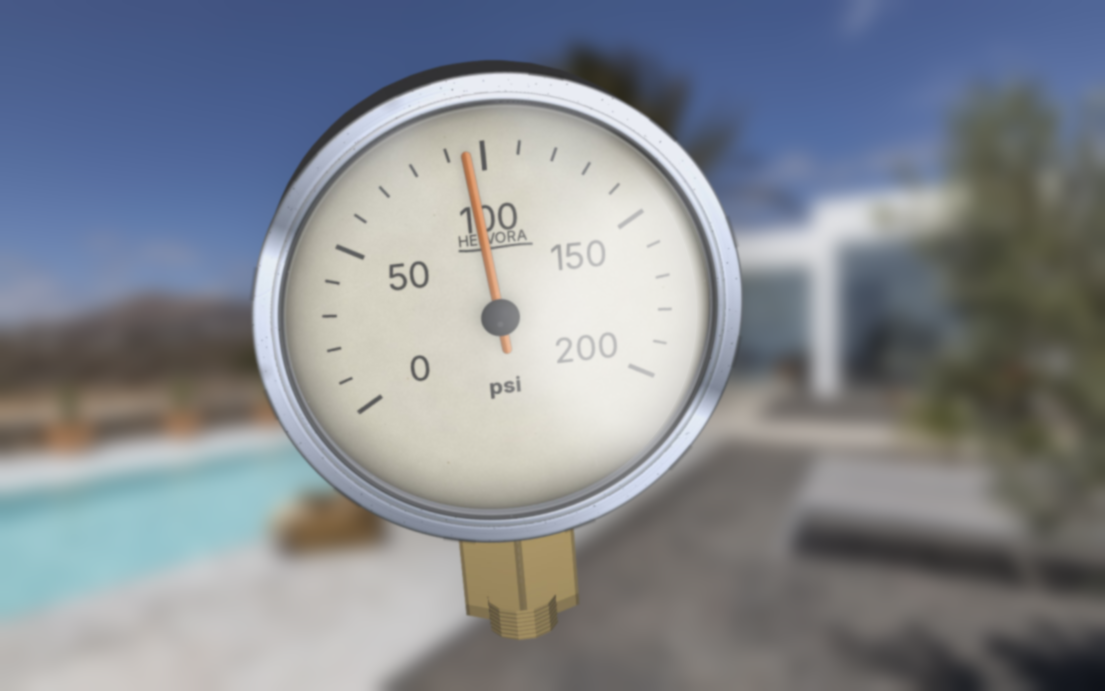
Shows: 95 psi
